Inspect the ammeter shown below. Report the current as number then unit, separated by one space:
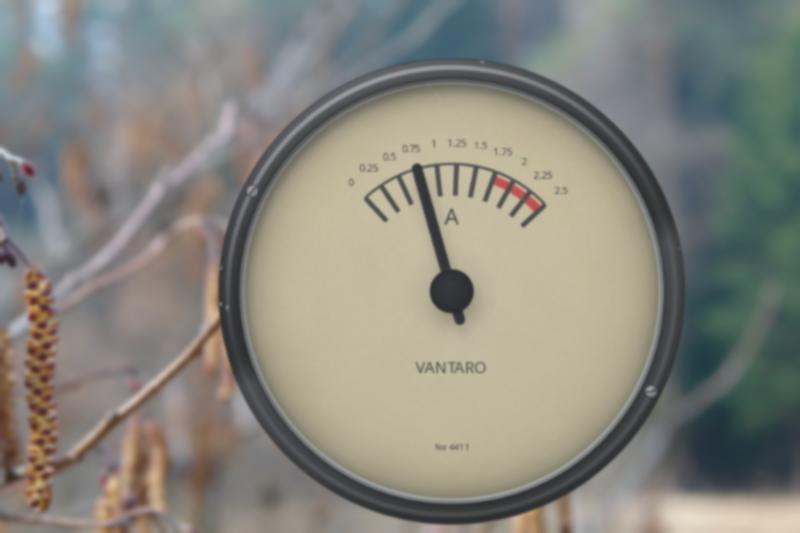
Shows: 0.75 A
